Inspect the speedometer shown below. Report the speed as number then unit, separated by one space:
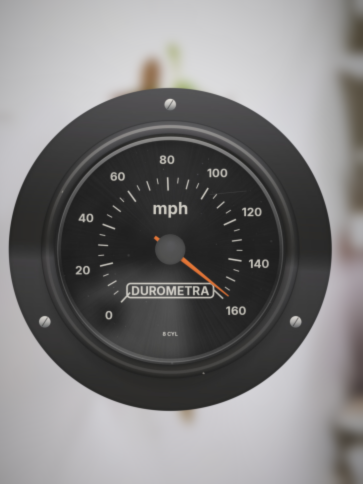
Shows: 157.5 mph
